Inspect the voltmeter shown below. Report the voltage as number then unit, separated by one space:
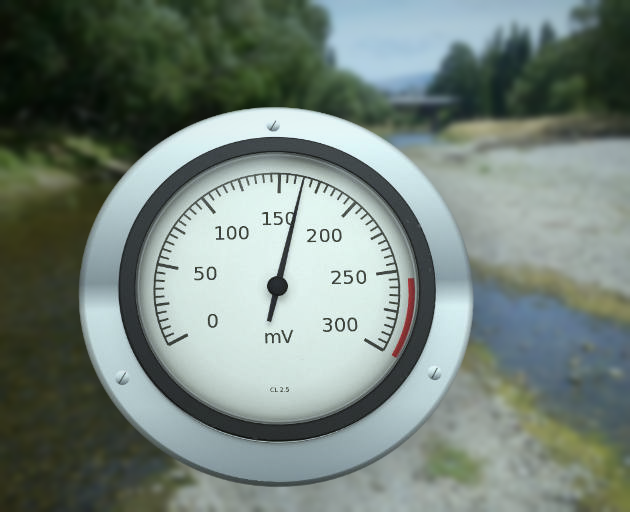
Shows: 165 mV
